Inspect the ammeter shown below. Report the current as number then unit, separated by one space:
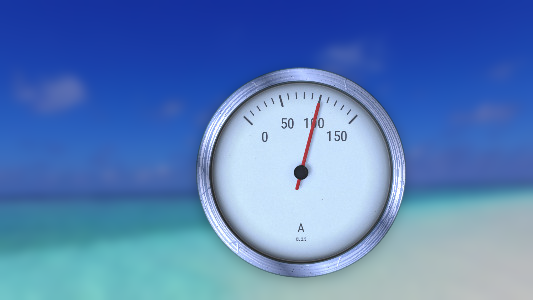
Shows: 100 A
